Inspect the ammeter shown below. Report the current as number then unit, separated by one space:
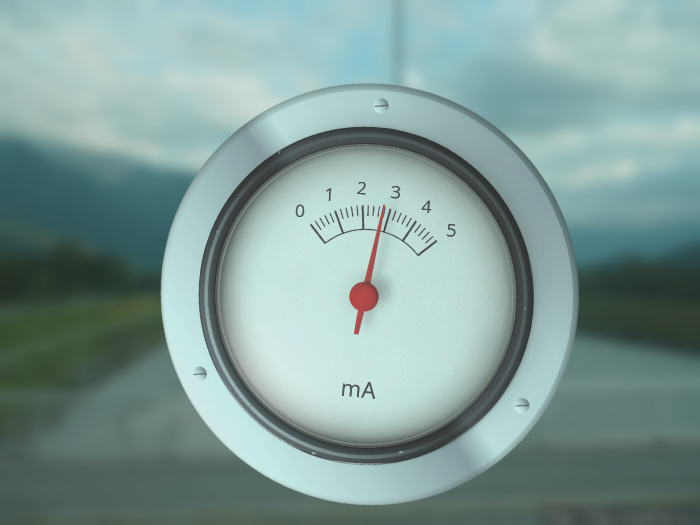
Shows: 2.8 mA
